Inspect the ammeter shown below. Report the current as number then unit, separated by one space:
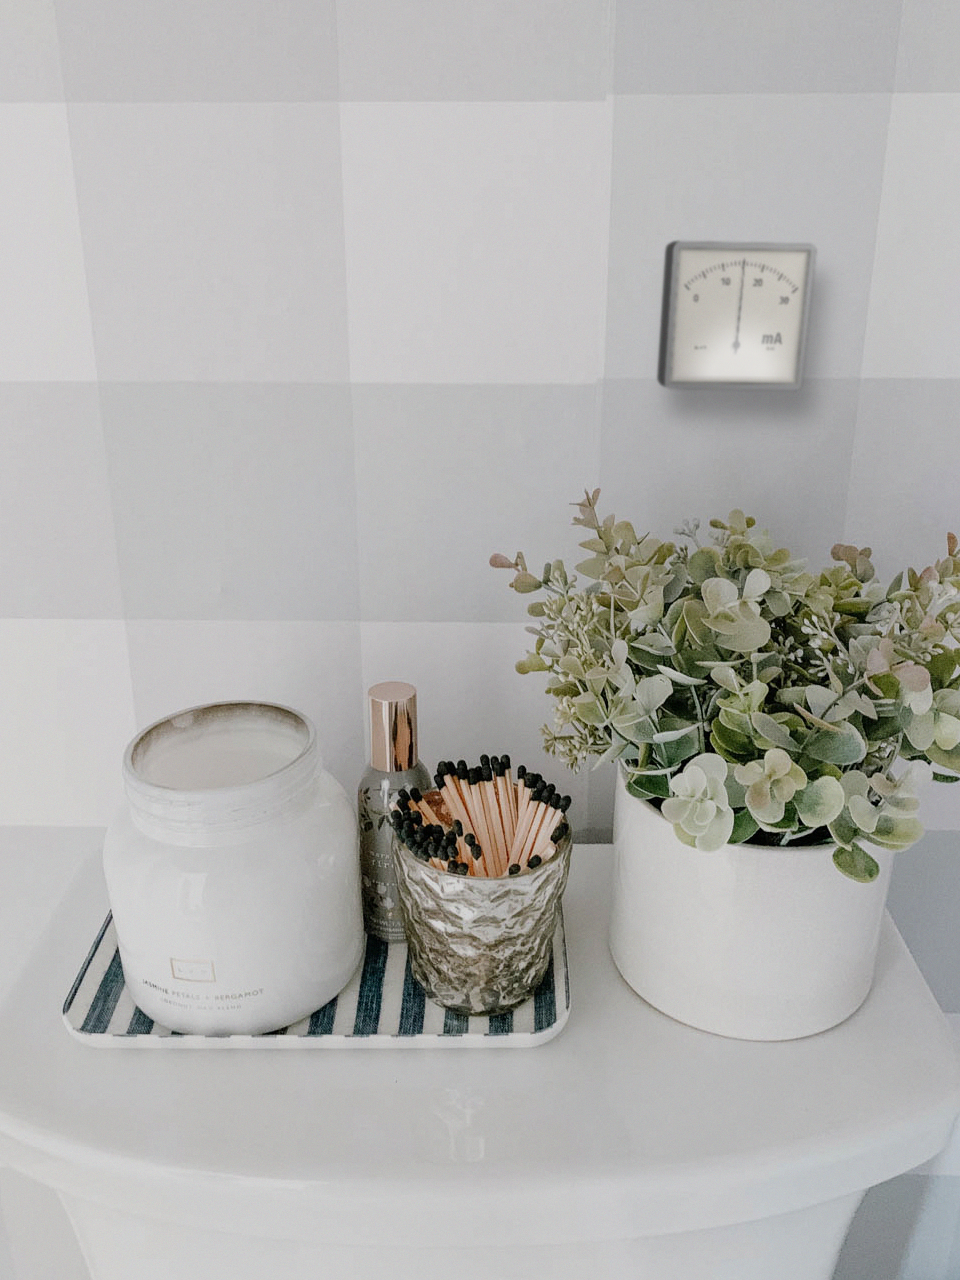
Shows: 15 mA
